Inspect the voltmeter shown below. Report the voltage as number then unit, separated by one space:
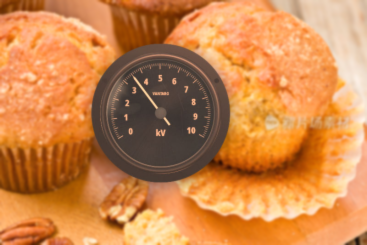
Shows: 3.5 kV
